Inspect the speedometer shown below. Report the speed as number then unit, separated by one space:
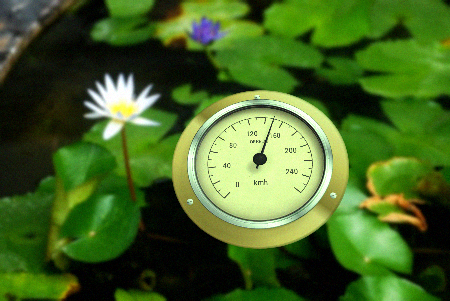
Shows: 150 km/h
